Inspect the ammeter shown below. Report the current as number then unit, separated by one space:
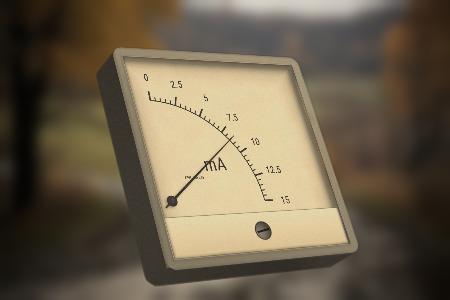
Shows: 8.5 mA
